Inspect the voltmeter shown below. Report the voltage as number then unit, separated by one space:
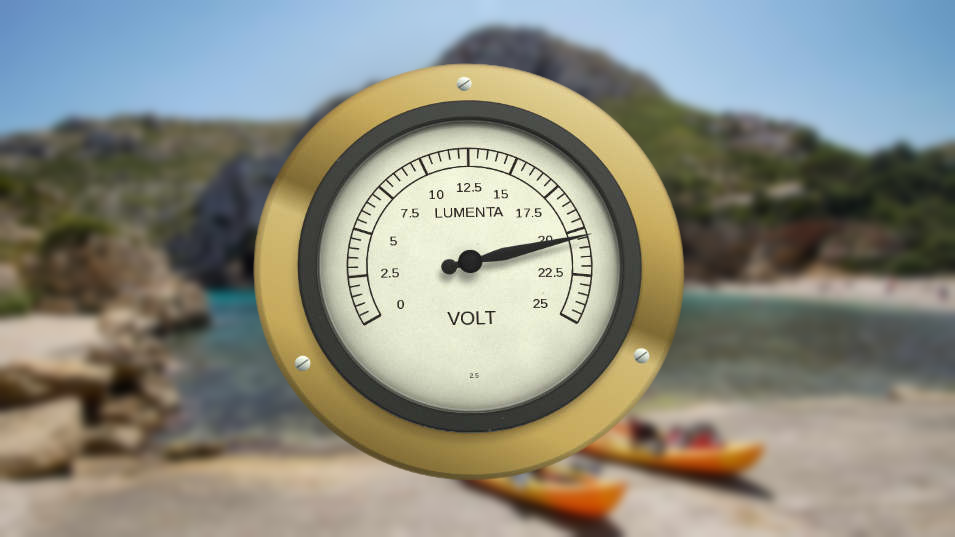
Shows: 20.5 V
